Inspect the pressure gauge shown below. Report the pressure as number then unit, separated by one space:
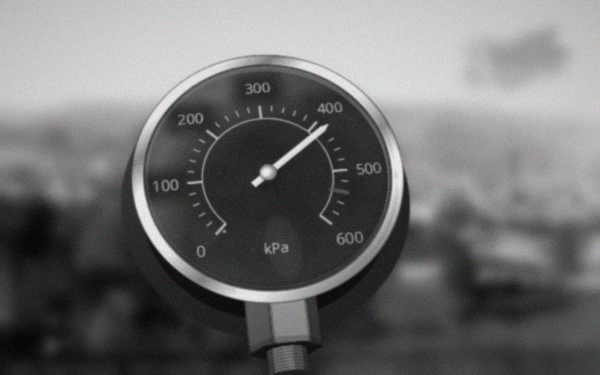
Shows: 420 kPa
